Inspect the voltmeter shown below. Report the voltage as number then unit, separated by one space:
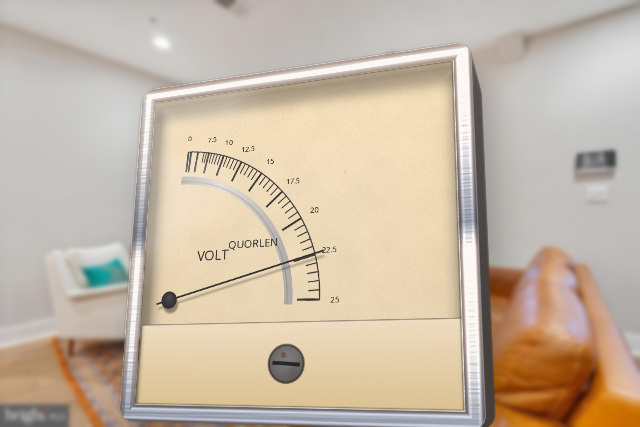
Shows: 22.5 V
